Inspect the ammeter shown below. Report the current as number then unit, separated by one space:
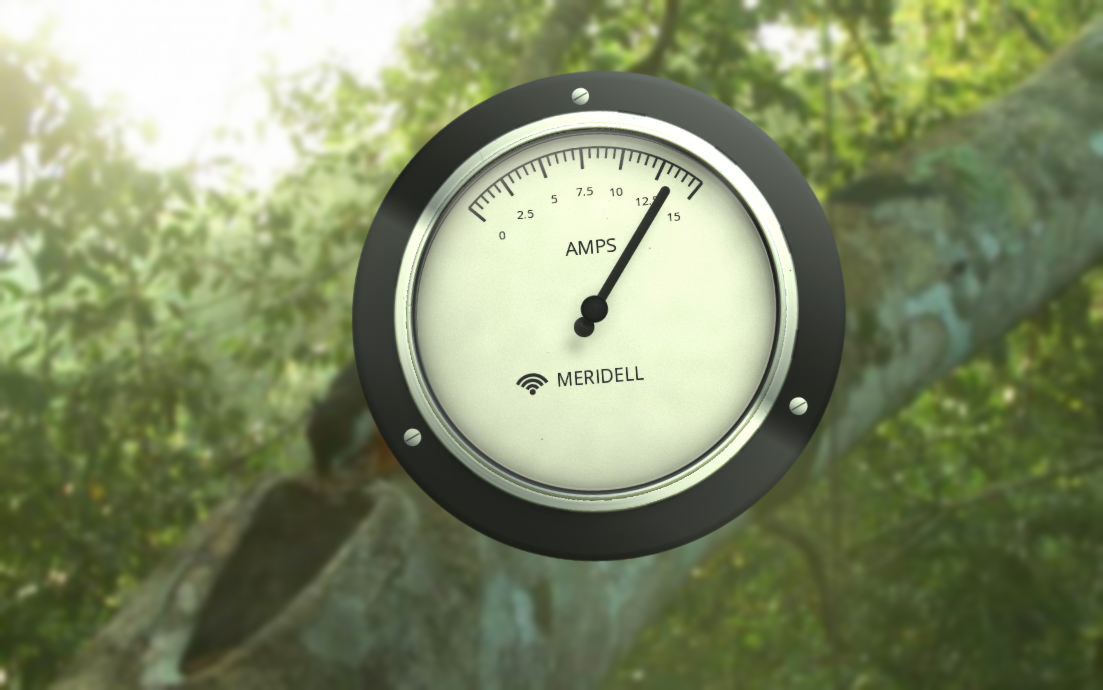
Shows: 13.5 A
